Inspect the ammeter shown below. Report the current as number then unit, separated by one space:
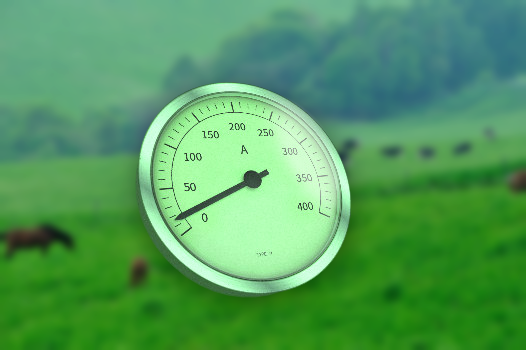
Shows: 15 A
